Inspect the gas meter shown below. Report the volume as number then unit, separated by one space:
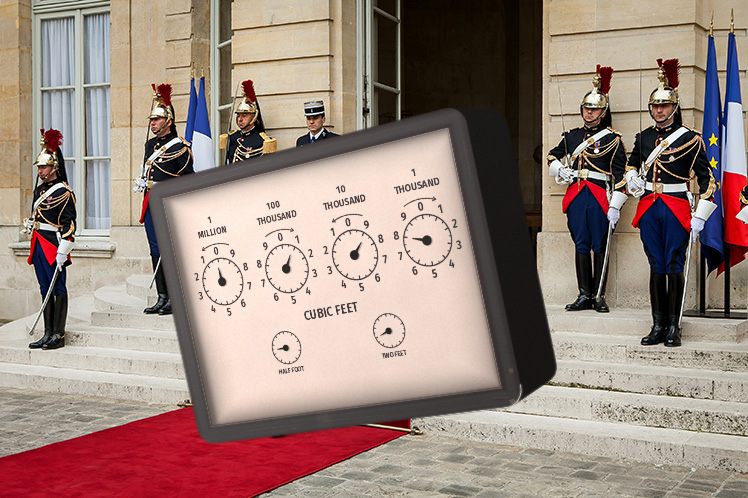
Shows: 8800 ft³
